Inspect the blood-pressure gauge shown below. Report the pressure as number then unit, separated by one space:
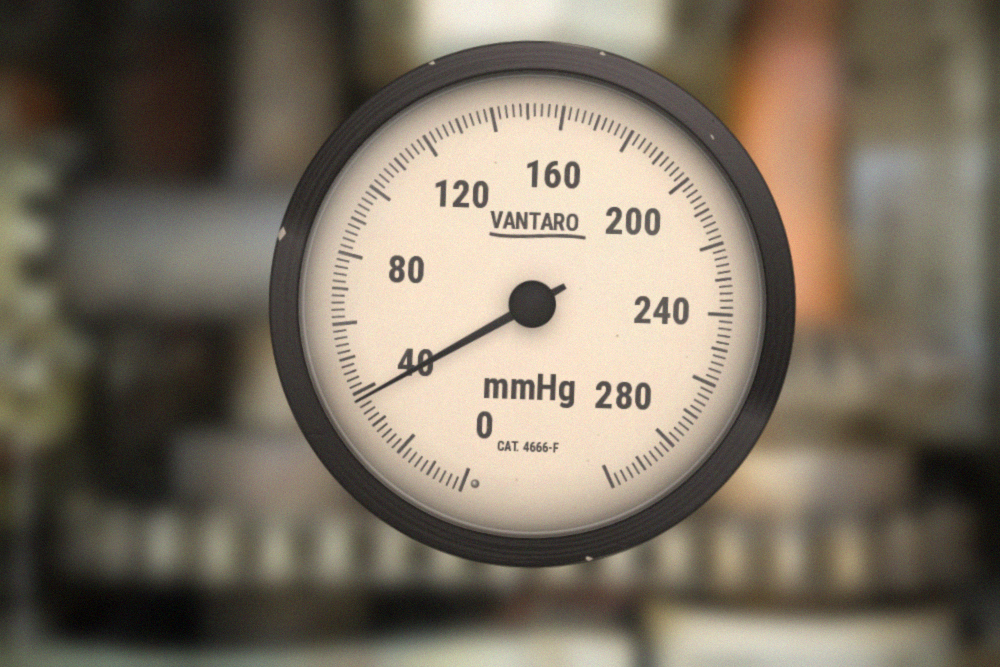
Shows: 38 mmHg
